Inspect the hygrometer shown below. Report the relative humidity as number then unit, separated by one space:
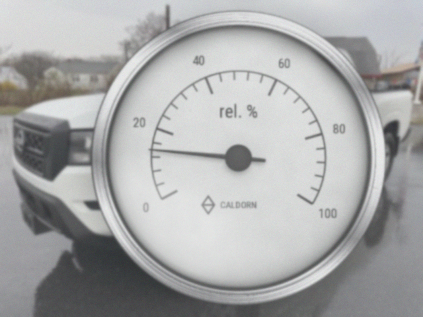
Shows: 14 %
